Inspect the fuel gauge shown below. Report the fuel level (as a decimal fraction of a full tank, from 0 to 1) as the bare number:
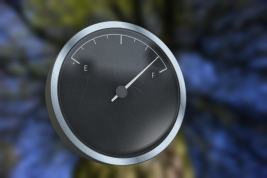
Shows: 0.875
